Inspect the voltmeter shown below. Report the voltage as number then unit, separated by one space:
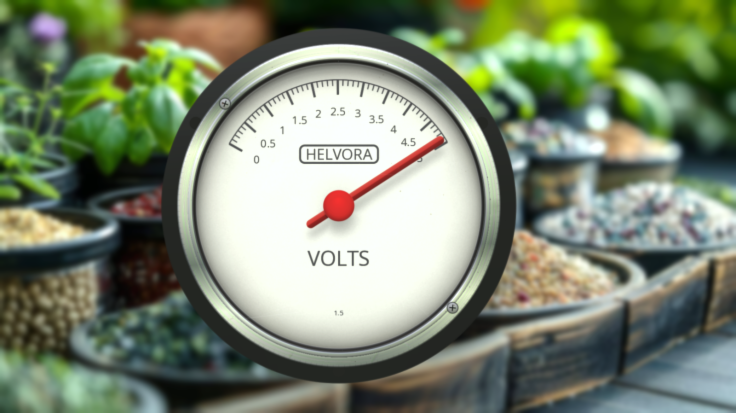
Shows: 4.9 V
